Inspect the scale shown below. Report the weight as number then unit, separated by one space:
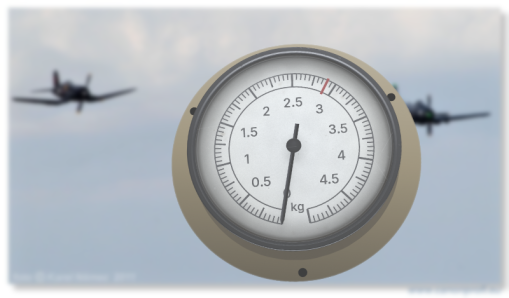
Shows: 0 kg
